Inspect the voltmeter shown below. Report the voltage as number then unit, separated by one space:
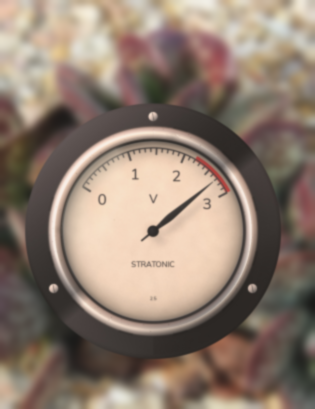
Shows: 2.7 V
